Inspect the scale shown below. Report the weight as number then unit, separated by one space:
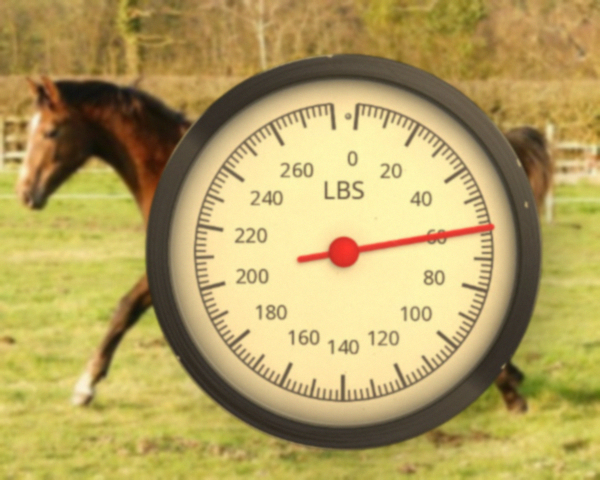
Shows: 60 lb
